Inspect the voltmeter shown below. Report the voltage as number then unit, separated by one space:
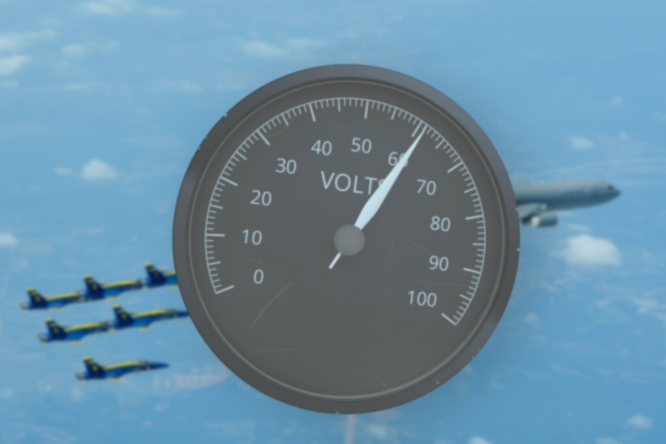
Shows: 61 V
